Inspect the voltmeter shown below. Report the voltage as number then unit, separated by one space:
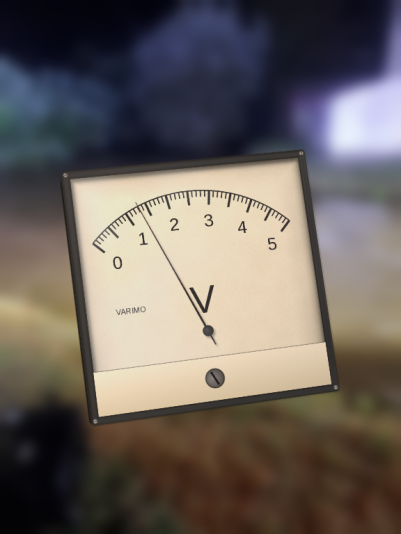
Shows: 1.3 V
